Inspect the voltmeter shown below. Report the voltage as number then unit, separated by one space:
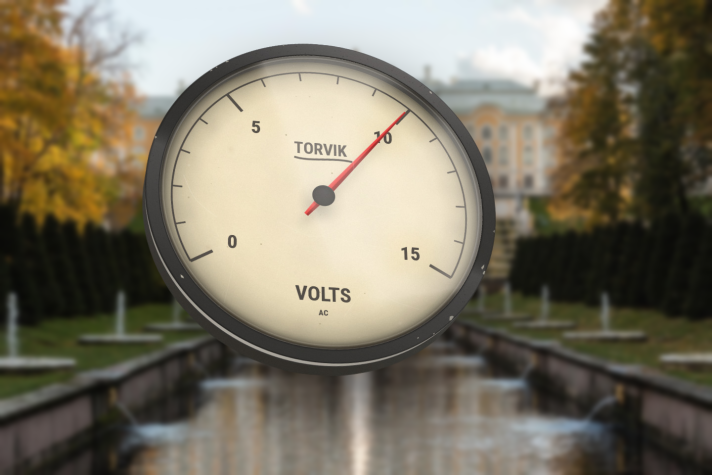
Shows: 10 V
